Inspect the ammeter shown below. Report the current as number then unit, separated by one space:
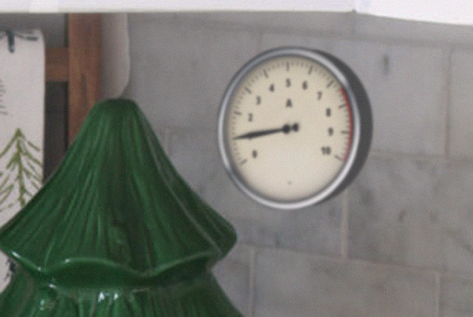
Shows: 1 A
